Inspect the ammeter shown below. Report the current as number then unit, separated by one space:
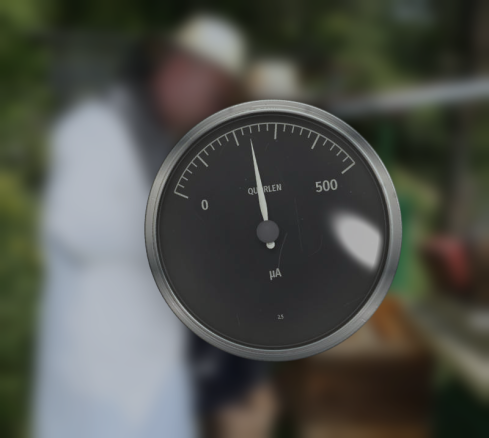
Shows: 240 µA
